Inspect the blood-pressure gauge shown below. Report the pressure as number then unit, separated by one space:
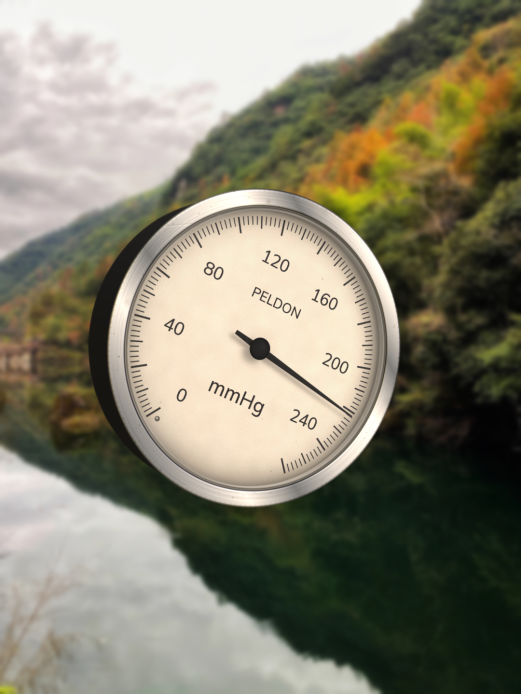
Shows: 222 mmHg
